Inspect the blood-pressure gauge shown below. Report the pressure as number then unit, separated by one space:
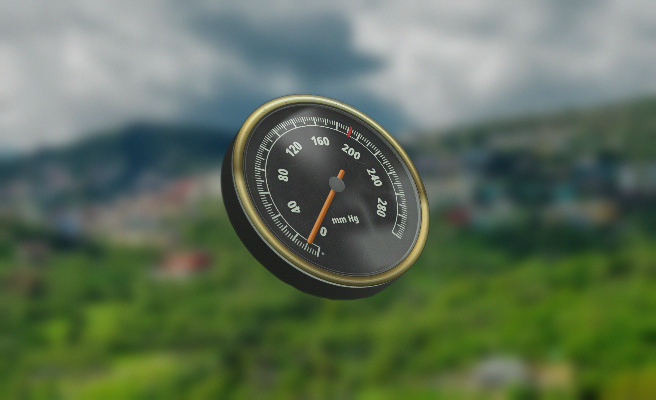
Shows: 10 mmHg
